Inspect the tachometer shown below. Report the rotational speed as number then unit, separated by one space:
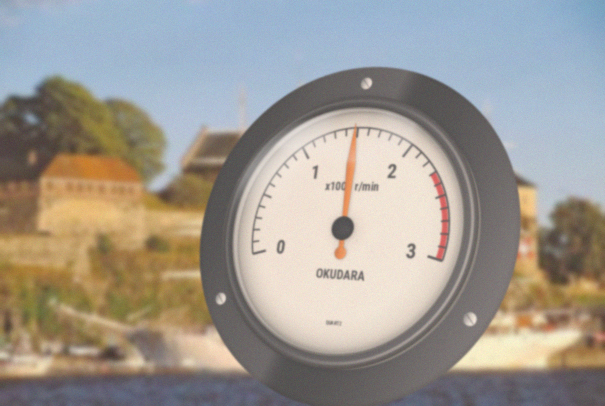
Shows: 1500 rpm
